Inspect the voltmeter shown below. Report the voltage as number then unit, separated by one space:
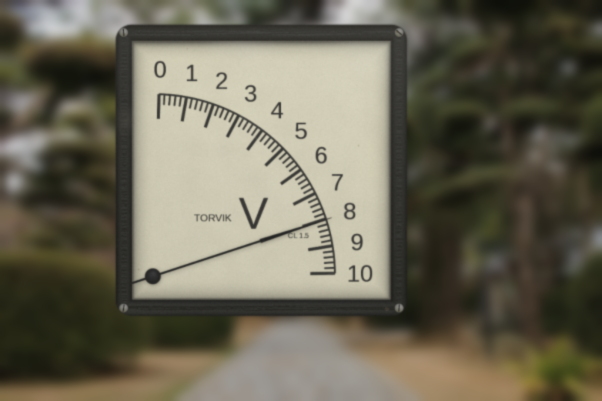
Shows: 8 V
